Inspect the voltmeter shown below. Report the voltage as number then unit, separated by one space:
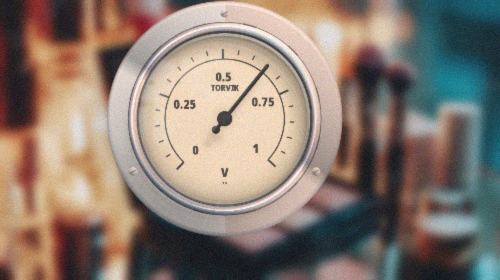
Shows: 0.65 V
